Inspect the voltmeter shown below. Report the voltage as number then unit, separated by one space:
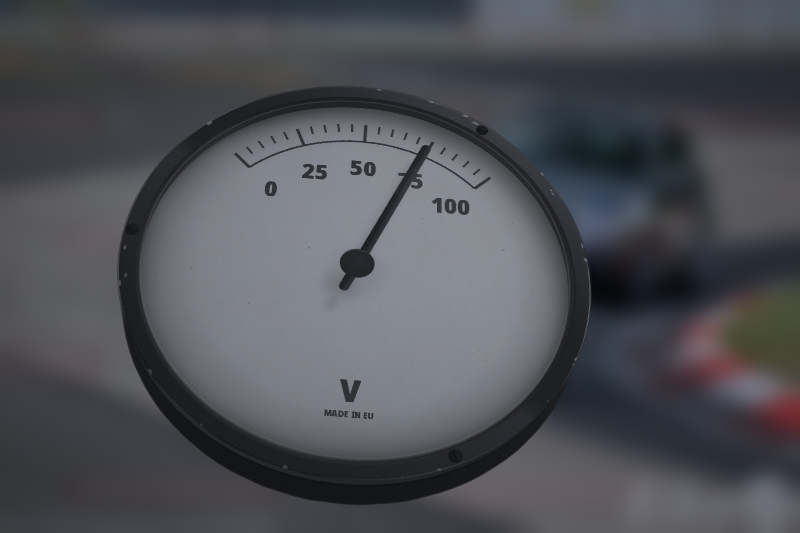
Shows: 75 V
